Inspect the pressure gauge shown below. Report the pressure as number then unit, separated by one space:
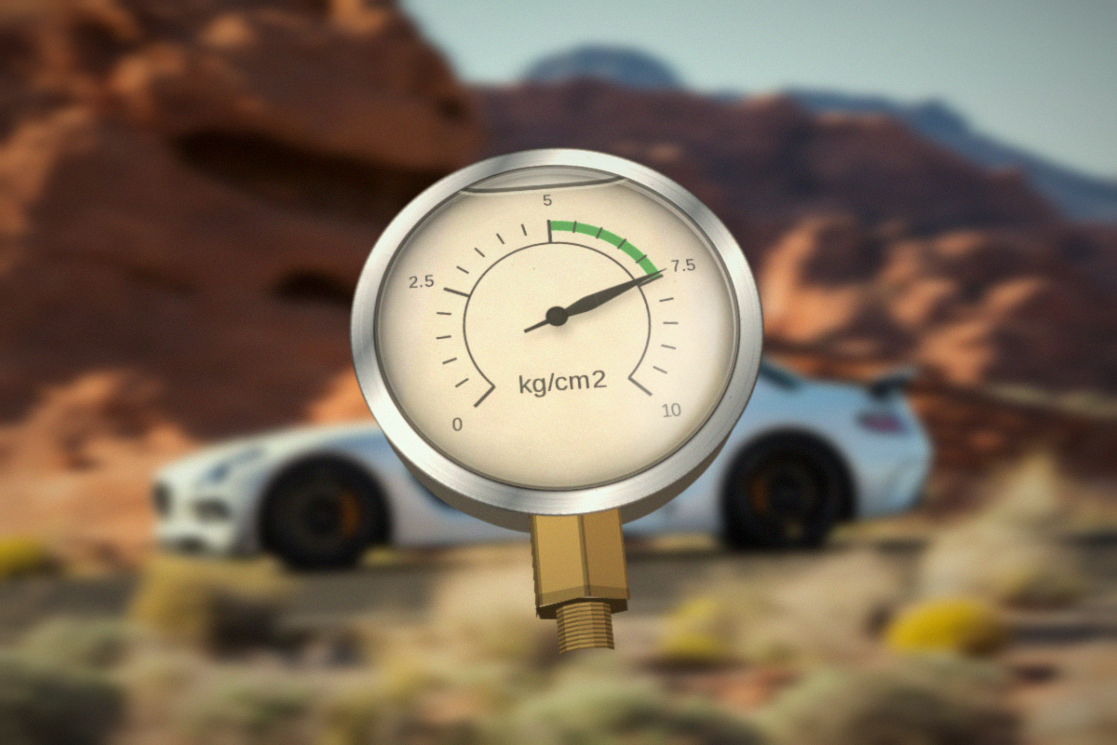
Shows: 7.5 kg/cm²
